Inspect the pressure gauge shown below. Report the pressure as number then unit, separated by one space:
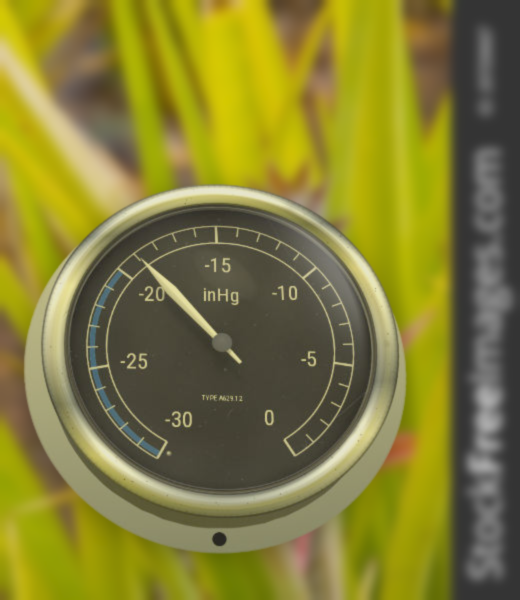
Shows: -19 inHg
